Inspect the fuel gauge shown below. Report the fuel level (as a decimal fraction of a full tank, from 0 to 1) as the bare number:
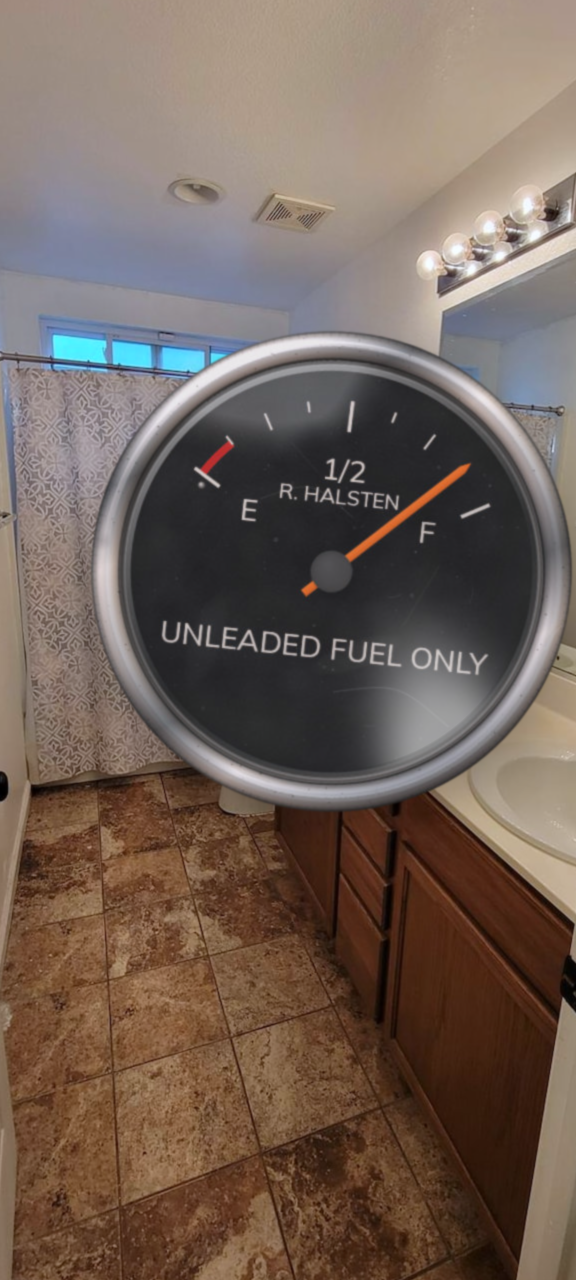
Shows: 0.875
